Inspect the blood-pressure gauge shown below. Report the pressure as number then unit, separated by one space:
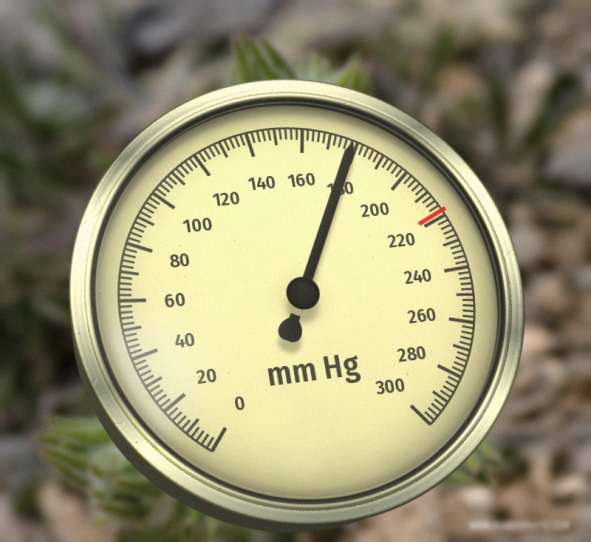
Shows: 178 mmHg
